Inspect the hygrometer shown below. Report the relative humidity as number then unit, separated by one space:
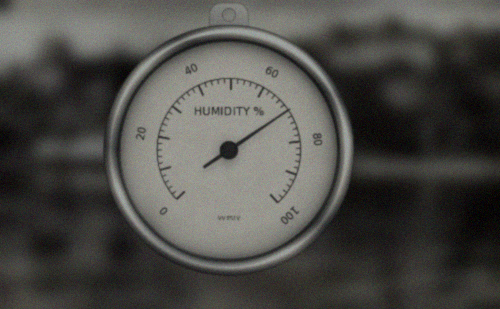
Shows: 70 %
